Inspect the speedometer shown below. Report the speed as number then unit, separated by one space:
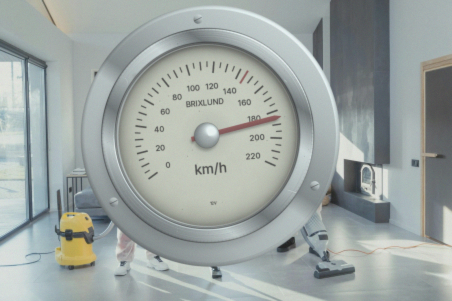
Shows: 185 km/h
